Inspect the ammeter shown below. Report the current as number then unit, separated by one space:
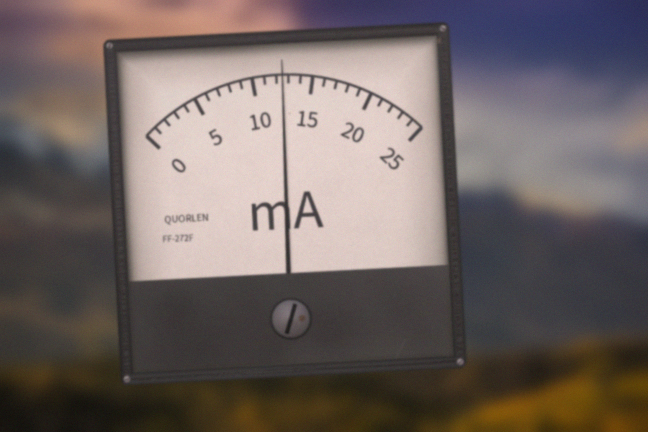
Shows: 12.5 mA
